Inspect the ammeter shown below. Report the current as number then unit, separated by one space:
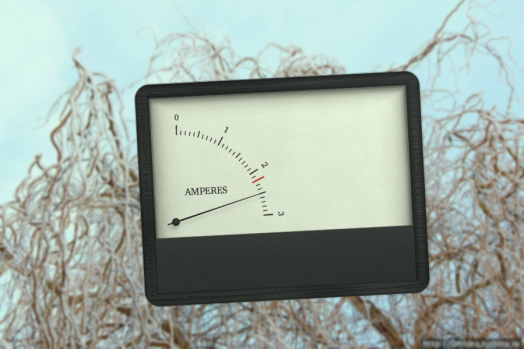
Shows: 2.5 A
